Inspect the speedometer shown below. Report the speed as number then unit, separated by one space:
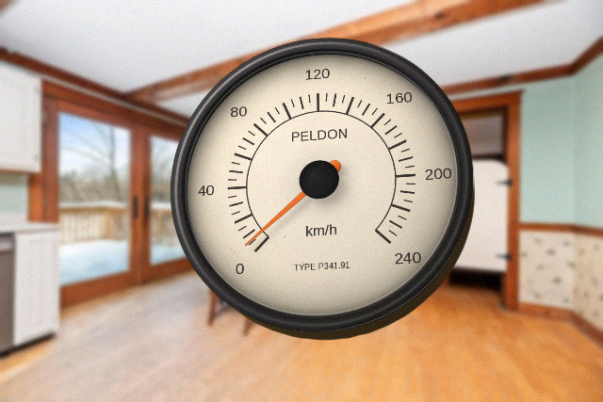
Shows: 5 km/h
